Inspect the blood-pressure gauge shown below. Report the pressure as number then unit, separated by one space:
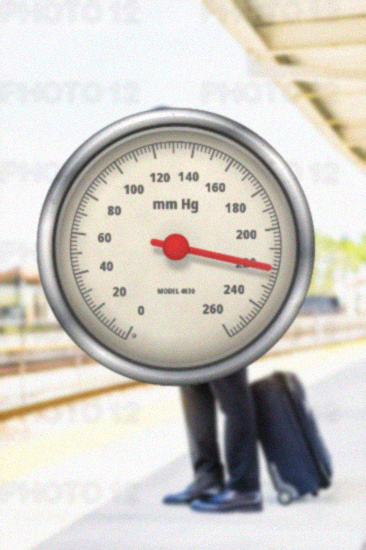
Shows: 220 mmHg
